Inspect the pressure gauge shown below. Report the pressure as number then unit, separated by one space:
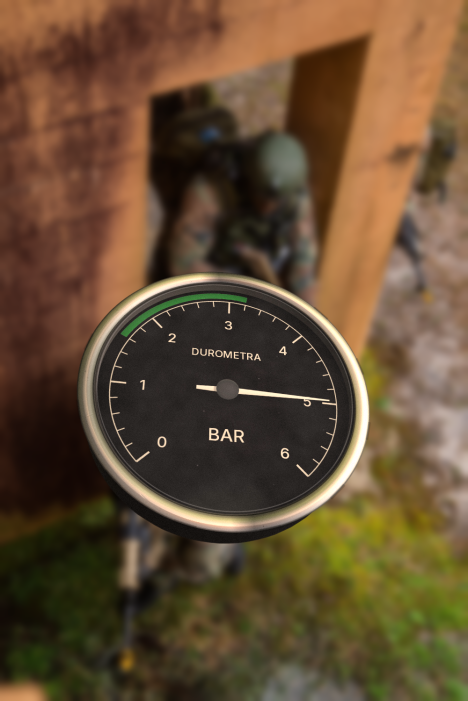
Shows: 5 bar
